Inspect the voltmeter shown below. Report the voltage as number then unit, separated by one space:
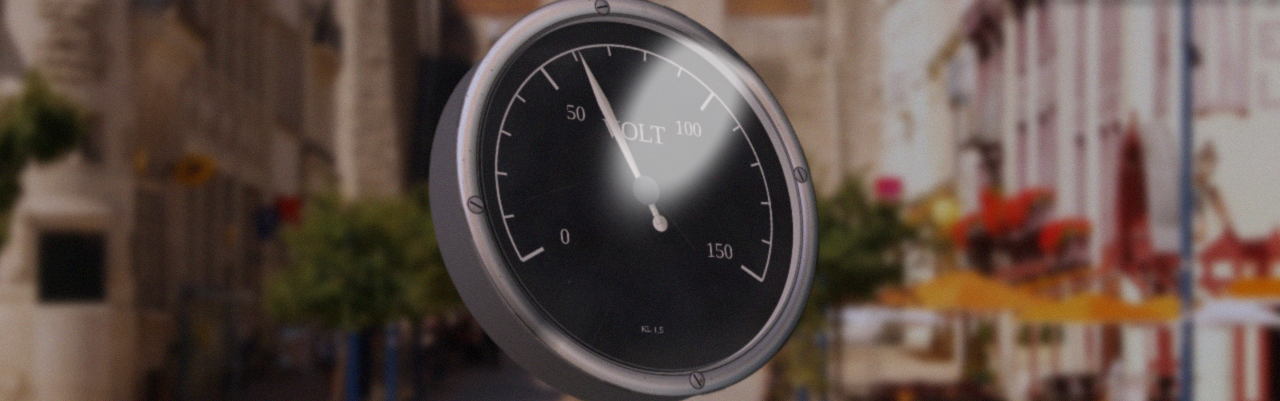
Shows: 60 V
